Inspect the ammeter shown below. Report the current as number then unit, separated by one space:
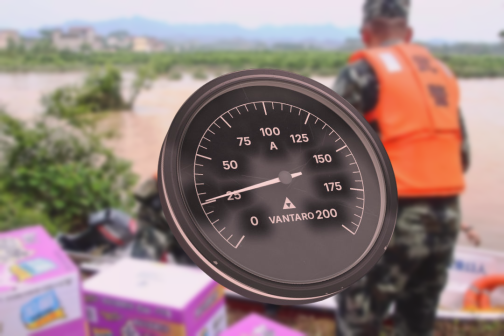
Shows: 25 A
